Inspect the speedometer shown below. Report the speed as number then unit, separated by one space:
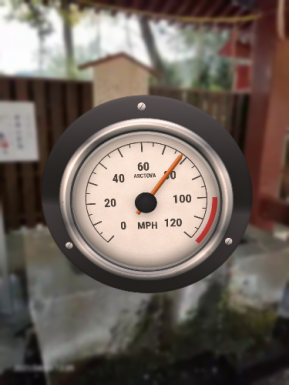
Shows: 77.5 mph
